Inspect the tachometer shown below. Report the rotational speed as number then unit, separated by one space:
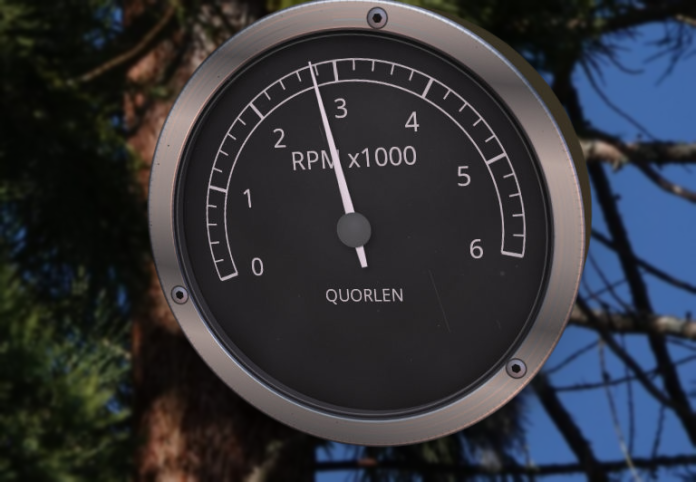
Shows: 2800 rpm
